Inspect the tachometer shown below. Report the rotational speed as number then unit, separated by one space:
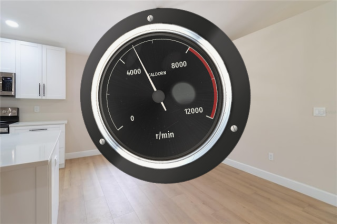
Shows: 5000 rpm
